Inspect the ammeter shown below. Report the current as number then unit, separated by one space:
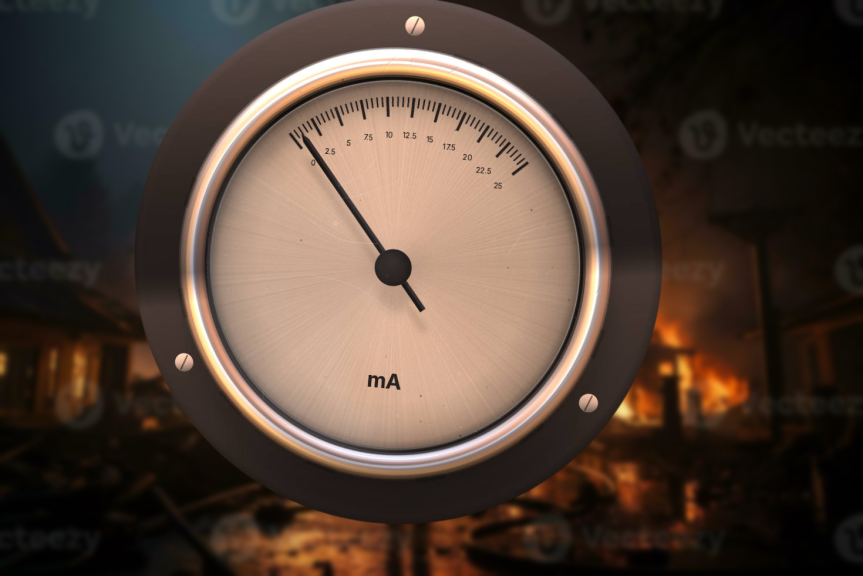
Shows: 1 mA
